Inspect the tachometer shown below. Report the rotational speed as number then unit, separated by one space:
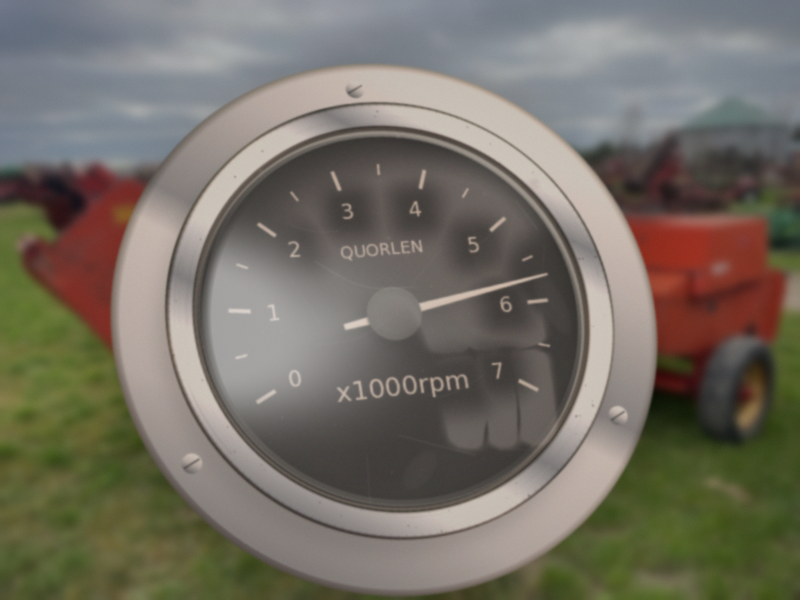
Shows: 5750 rpm
